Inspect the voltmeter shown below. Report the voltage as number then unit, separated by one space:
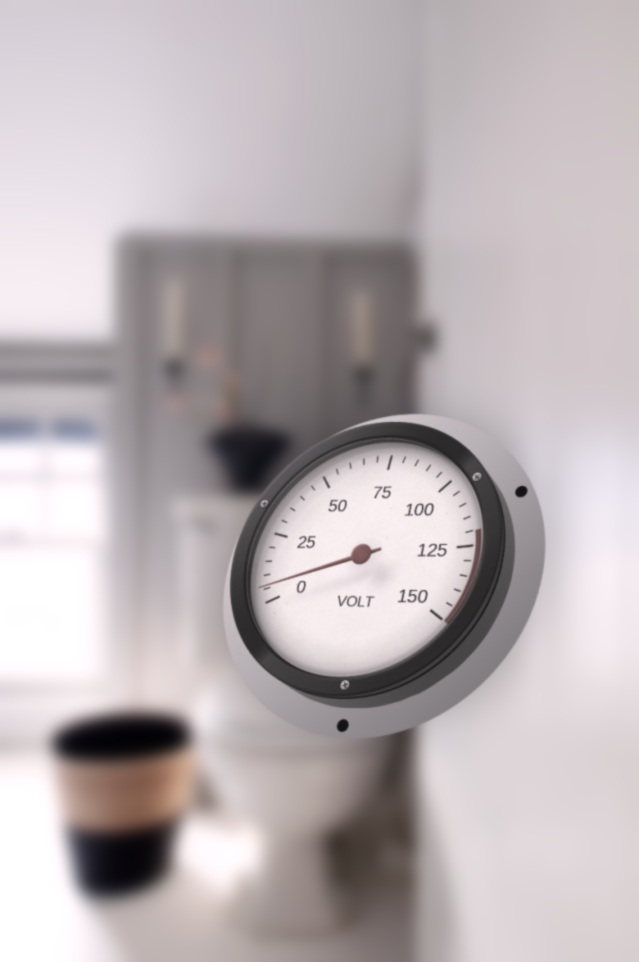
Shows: 5 V
